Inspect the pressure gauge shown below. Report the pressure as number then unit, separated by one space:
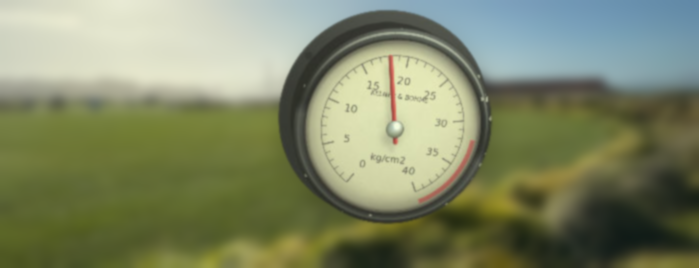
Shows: 18 kg/cm²
